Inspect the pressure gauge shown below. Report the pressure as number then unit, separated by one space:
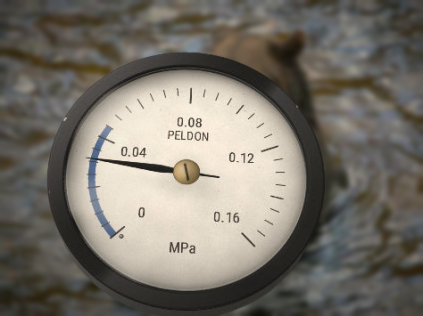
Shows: 0.03 MPa
